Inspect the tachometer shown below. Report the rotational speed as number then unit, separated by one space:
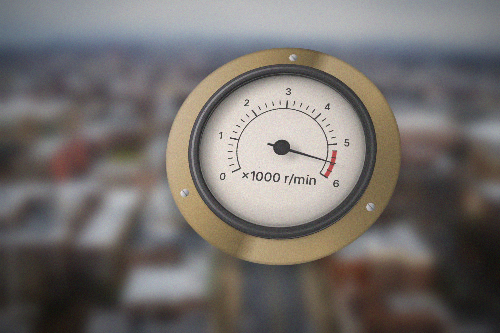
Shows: 5600 rpm
